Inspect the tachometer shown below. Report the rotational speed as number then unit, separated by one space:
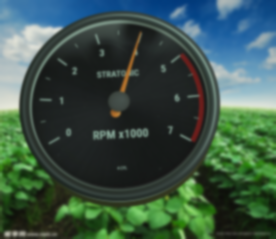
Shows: 4000 rpm
